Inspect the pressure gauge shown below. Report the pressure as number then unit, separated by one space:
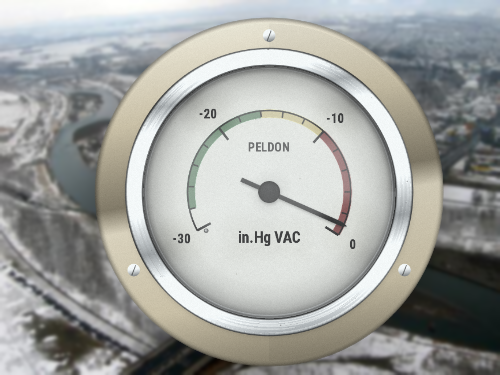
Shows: -1 inHg
